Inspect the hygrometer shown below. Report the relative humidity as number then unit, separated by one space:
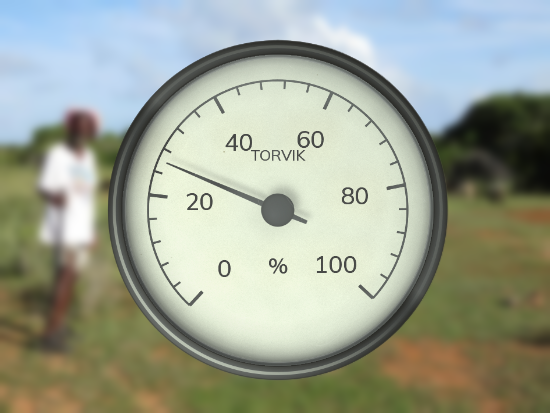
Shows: 26 %
